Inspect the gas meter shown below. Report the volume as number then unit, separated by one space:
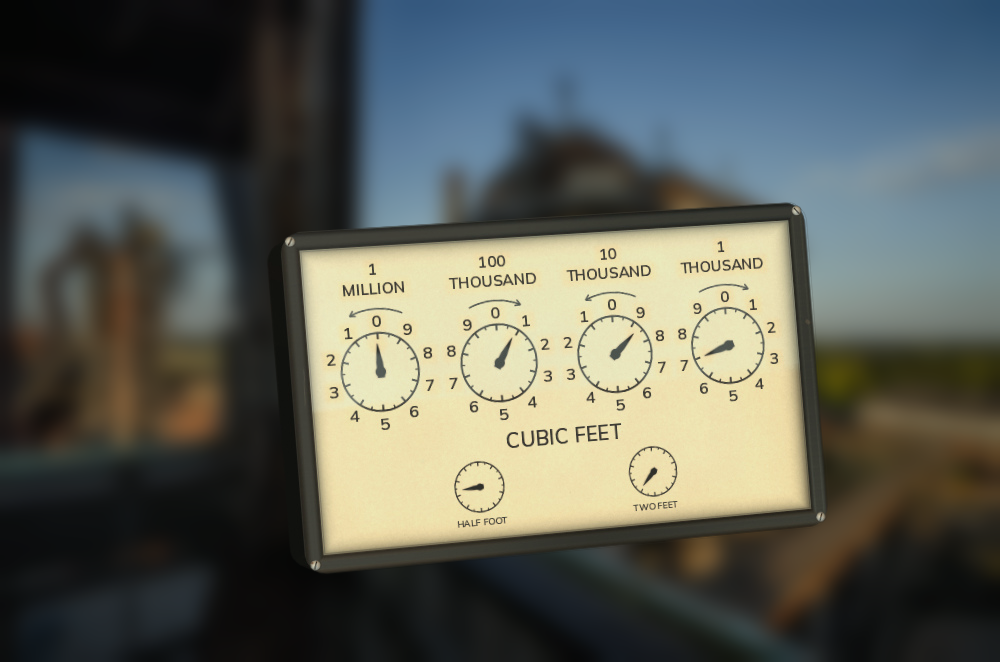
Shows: 8700 ft³
